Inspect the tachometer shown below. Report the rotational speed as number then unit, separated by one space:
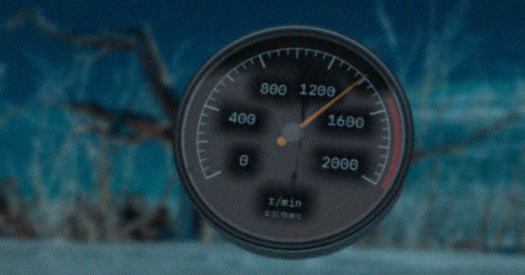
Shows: 1400 rpm
